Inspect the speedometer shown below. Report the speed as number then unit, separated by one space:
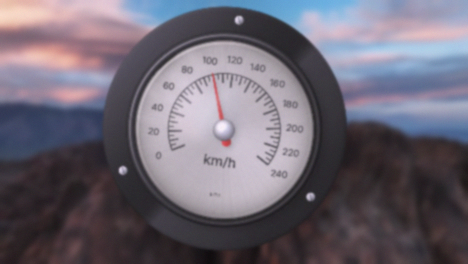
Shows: 100 km/h
